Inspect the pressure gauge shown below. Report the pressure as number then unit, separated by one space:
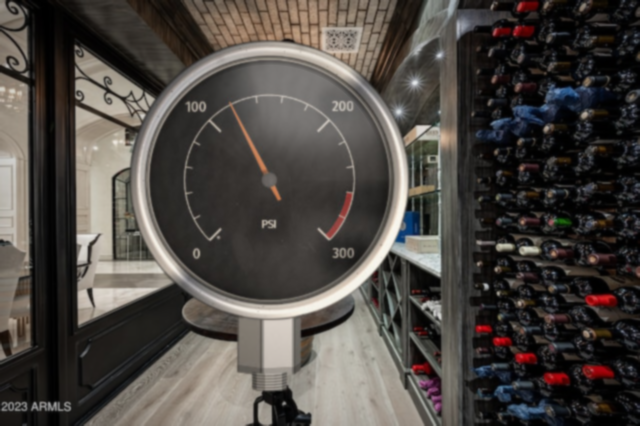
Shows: 120 psi
